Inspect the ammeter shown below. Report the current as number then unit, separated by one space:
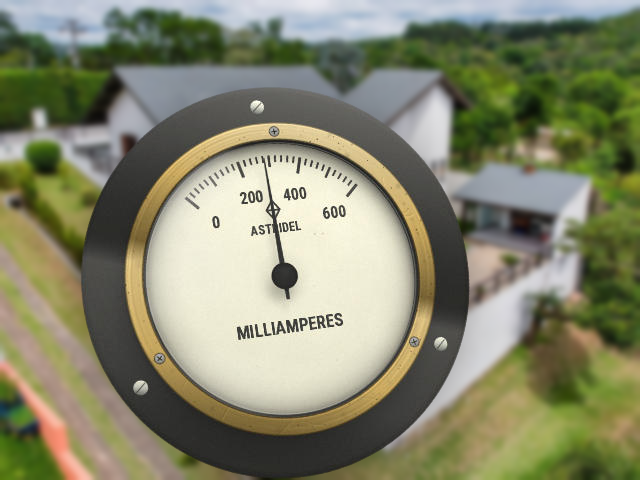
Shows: 280 mA
